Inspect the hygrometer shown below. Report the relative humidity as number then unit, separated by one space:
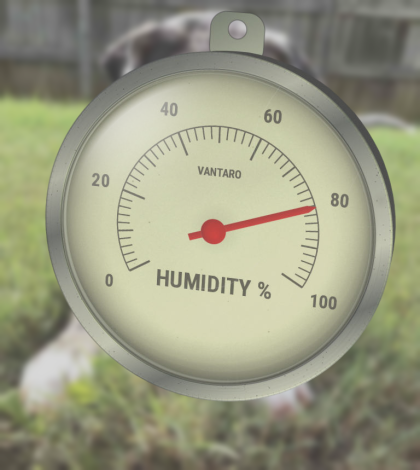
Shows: 80 %
